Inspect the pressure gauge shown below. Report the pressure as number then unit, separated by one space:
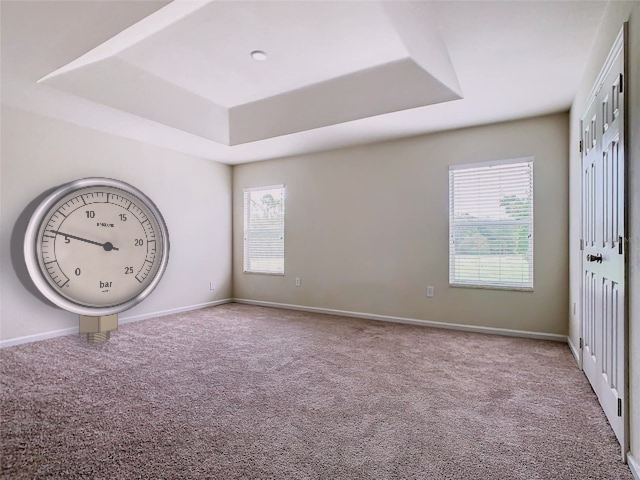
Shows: 5.5 bar
